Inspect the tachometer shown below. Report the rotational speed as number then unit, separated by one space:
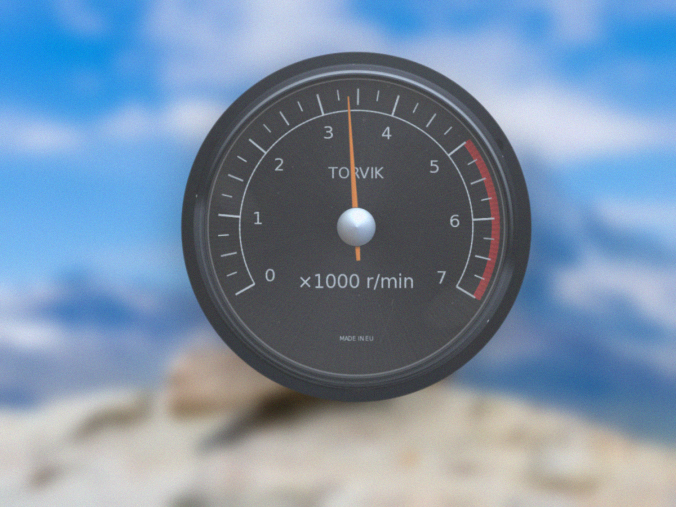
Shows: 3375 rpm
